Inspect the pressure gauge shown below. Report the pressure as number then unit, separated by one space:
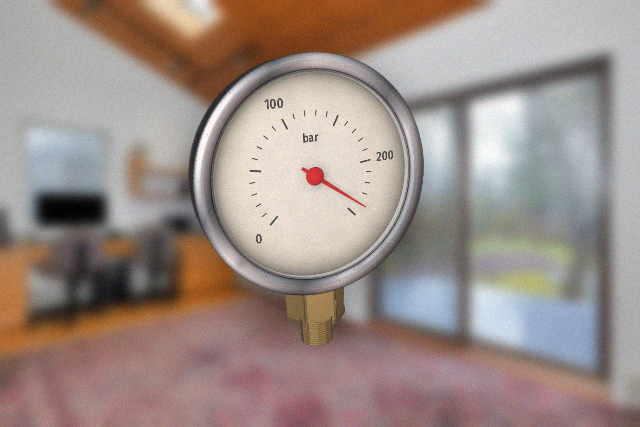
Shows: 240 bar
